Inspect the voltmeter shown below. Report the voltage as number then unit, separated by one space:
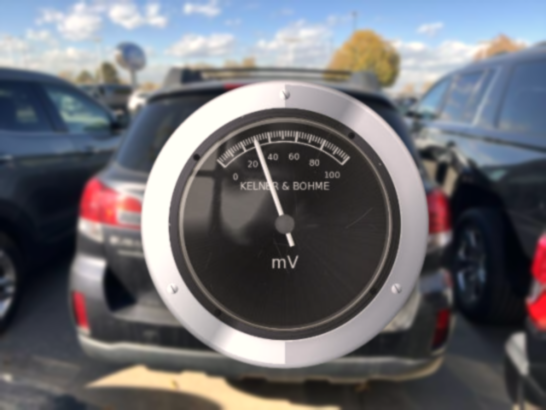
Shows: 30 mV
